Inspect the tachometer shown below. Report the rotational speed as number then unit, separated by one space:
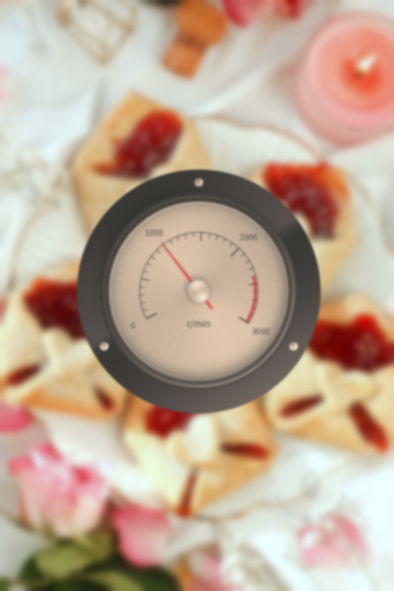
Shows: 1000 rpm
